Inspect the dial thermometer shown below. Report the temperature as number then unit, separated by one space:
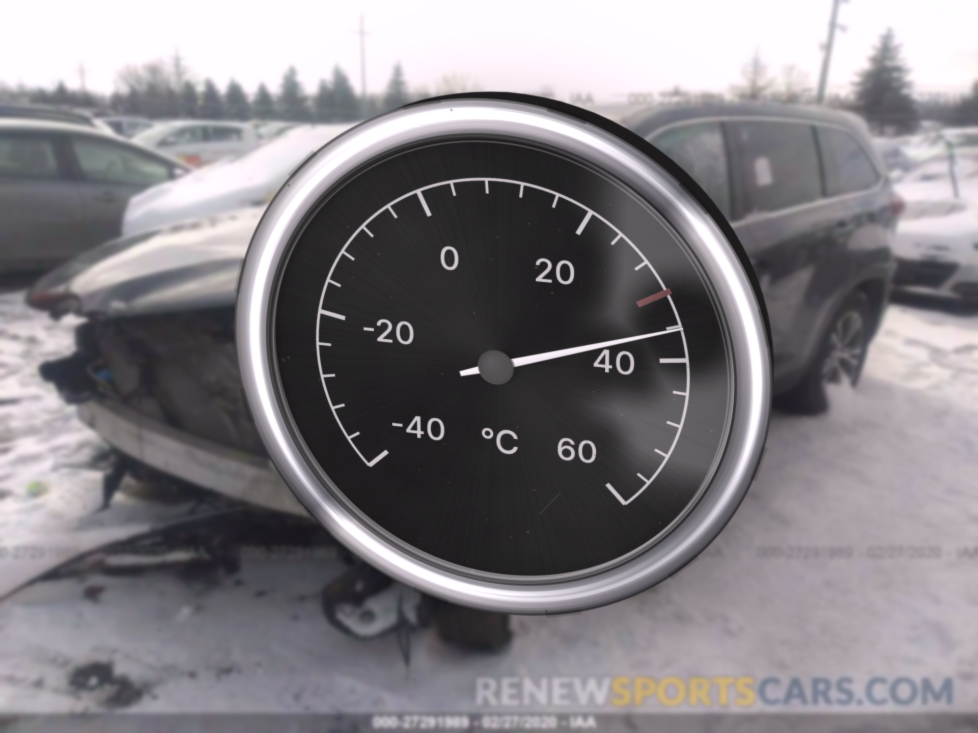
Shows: 36 °C
